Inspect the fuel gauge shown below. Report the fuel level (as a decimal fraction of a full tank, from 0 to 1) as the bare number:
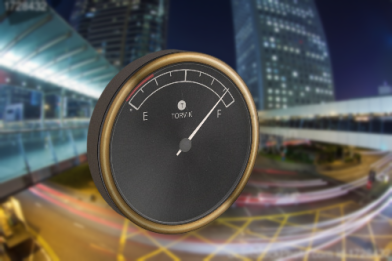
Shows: 0.875
